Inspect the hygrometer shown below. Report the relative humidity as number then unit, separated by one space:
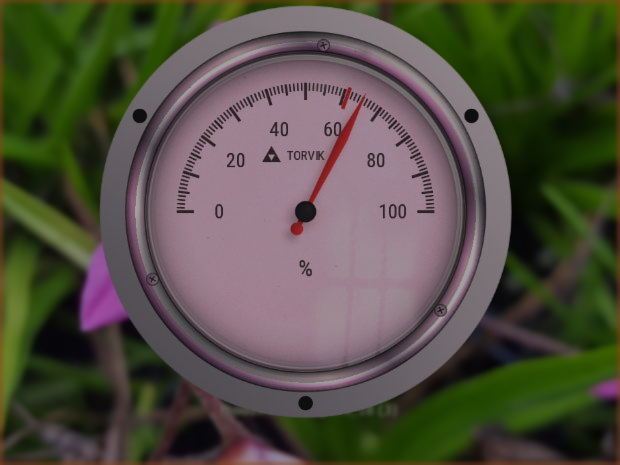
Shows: 65 %
